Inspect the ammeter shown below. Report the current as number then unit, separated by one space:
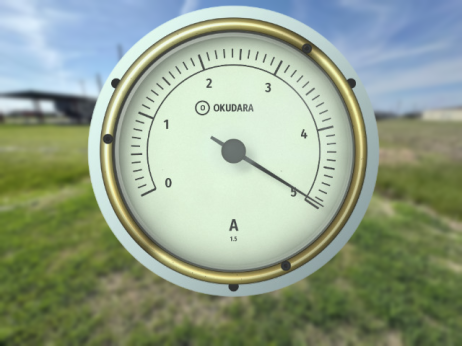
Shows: 4.95 A
